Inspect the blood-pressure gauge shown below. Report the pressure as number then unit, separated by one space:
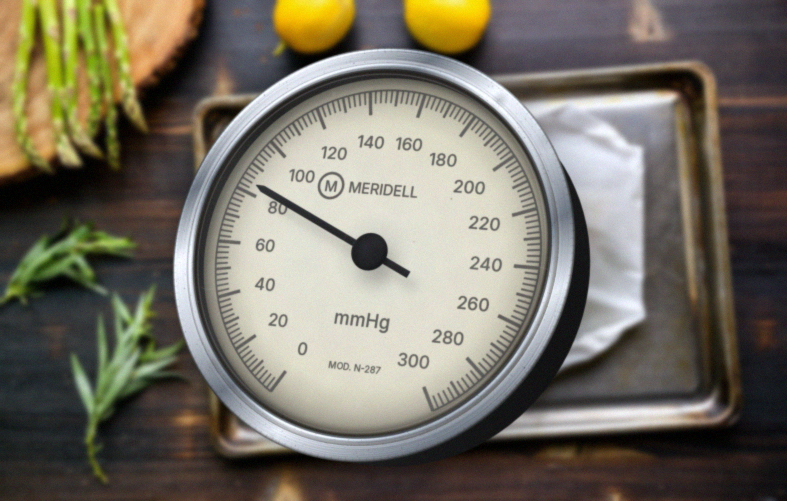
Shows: 84 mmHg
